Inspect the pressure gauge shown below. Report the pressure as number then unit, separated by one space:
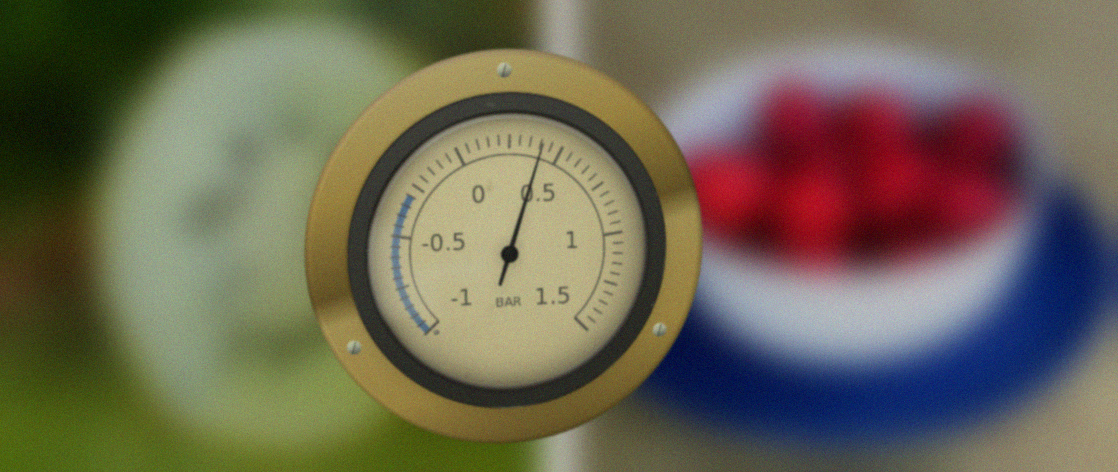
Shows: 0.4 bar
